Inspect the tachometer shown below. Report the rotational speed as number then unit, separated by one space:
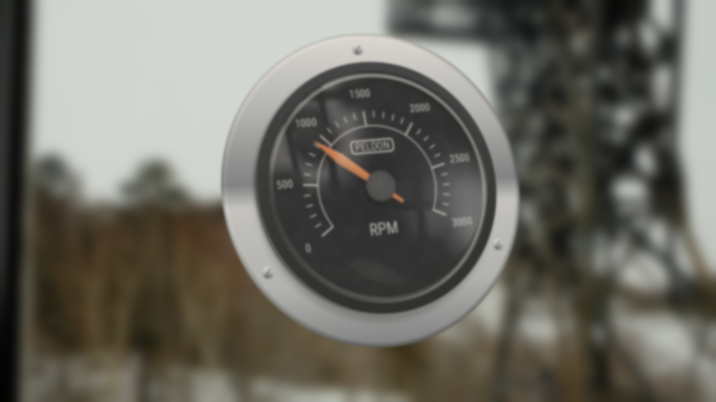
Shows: 900 rpm
